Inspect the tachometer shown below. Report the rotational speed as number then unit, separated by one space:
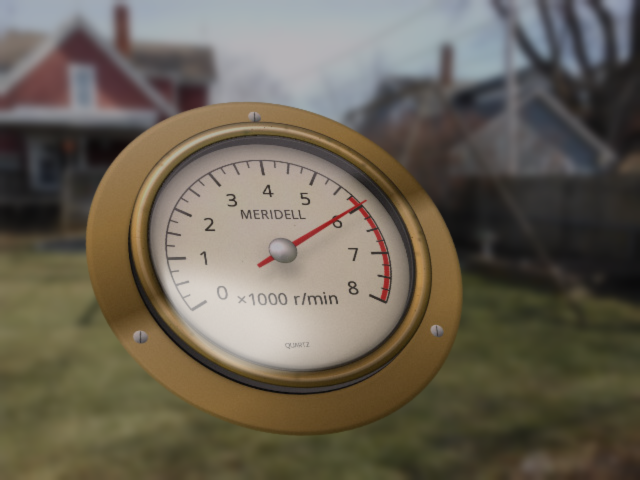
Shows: 6000 rpm
